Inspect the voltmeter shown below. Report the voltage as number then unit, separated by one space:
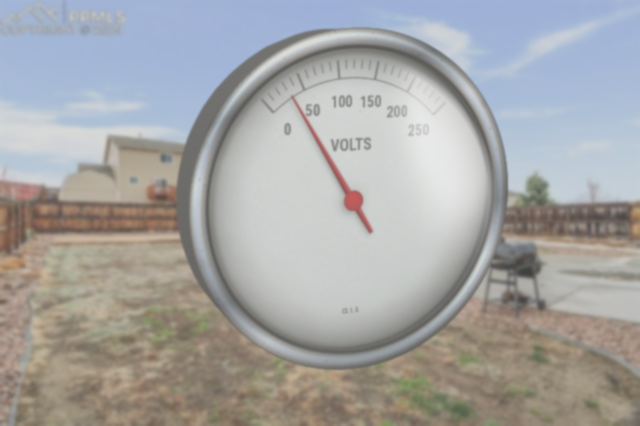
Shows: 30 V
